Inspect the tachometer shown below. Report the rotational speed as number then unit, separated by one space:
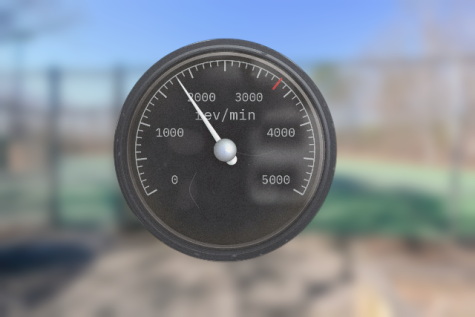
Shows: 1800 rpm
